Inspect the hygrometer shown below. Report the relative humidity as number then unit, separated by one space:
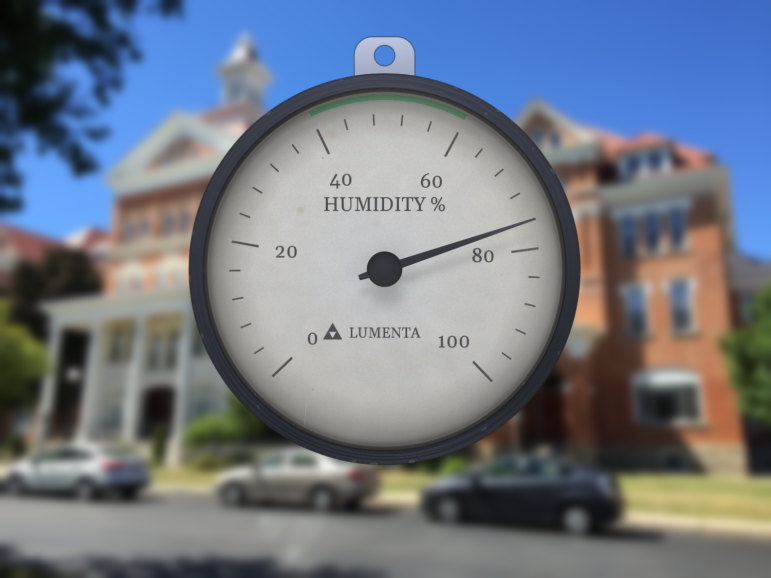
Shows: 76 %
